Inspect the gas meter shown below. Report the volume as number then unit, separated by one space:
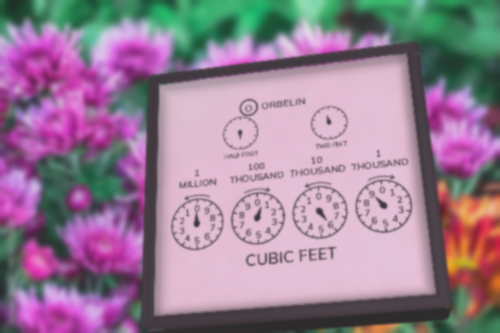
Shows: 5900 ft³
